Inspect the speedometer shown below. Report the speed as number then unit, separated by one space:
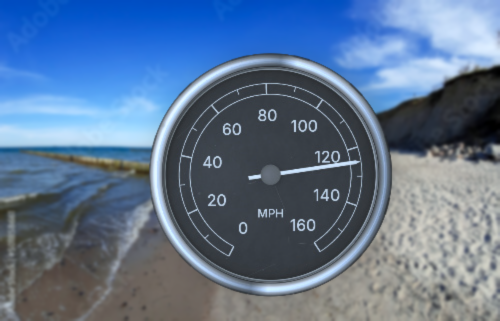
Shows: 125 mph
